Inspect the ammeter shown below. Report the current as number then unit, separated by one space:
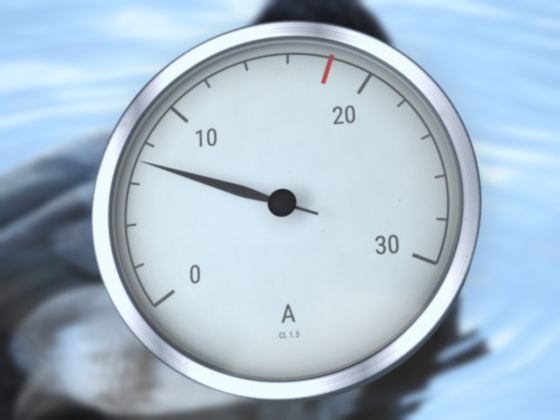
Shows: 7 A
